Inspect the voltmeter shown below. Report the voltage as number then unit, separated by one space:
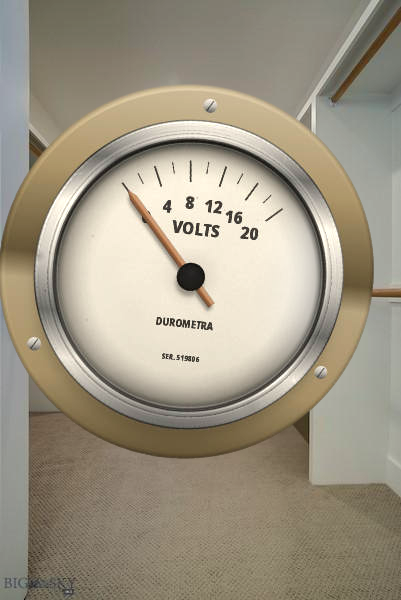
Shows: 0 V
